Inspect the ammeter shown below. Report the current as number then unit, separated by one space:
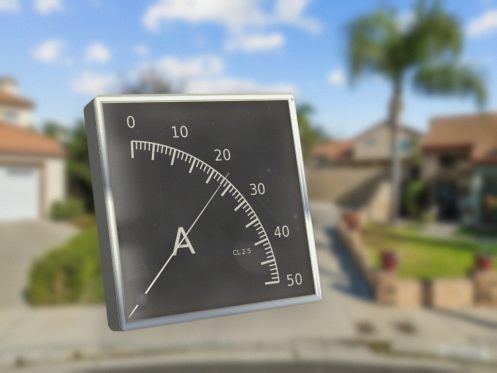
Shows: 23 A
